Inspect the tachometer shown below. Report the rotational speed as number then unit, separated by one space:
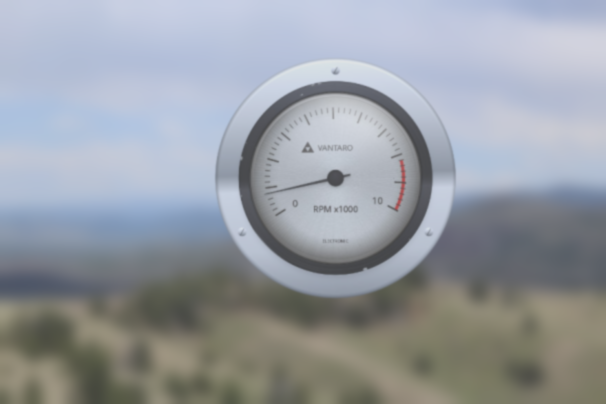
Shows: 800 rpm
